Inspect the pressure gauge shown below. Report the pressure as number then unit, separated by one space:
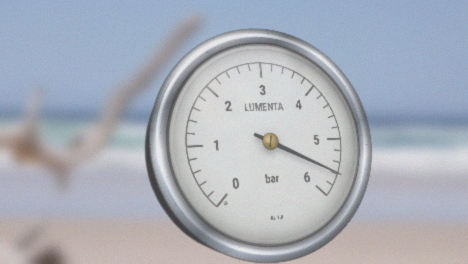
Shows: 5.6 bar
